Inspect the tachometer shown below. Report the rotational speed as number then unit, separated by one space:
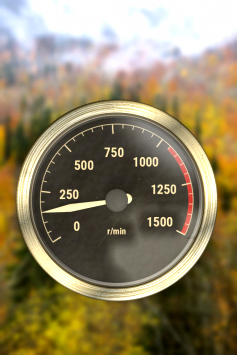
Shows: 150 rpm
